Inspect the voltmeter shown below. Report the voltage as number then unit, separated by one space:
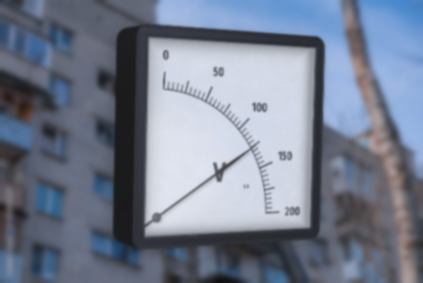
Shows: 125 V
